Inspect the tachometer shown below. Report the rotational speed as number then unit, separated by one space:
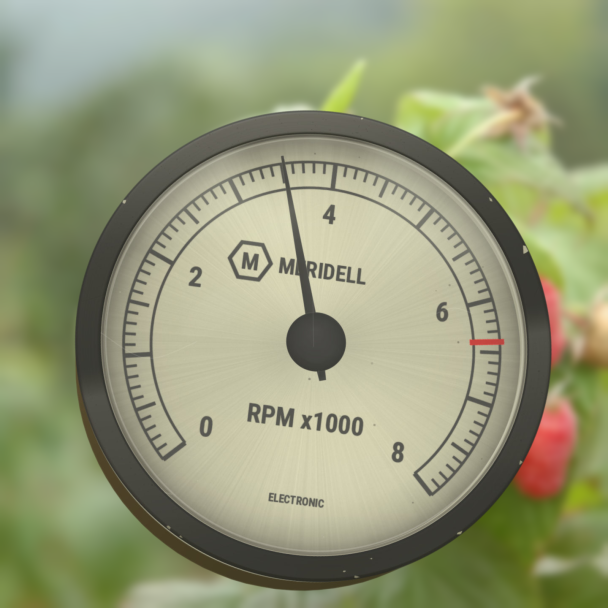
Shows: 3500 rpm
